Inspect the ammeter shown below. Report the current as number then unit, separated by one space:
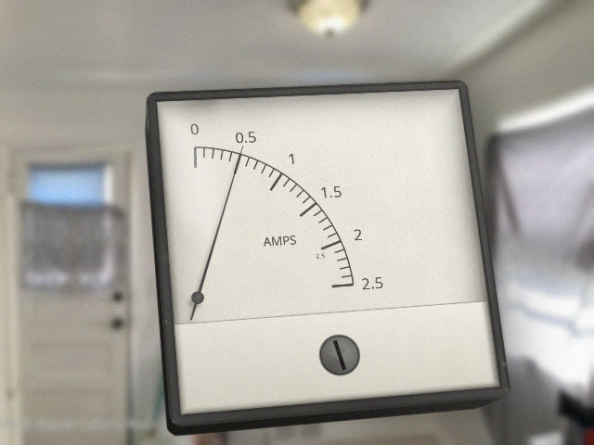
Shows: 0.5 A
